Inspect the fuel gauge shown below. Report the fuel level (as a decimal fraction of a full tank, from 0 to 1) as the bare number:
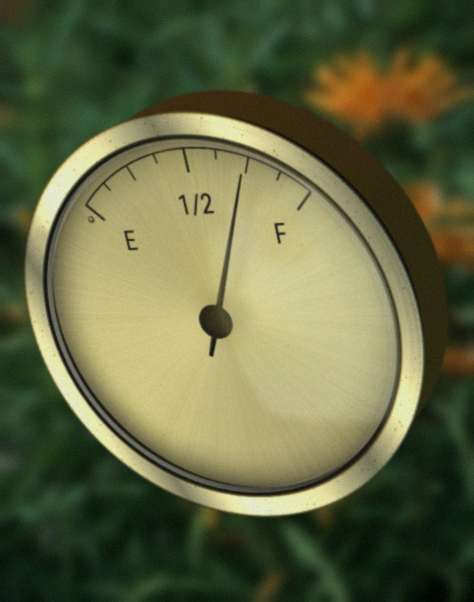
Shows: 0.75
